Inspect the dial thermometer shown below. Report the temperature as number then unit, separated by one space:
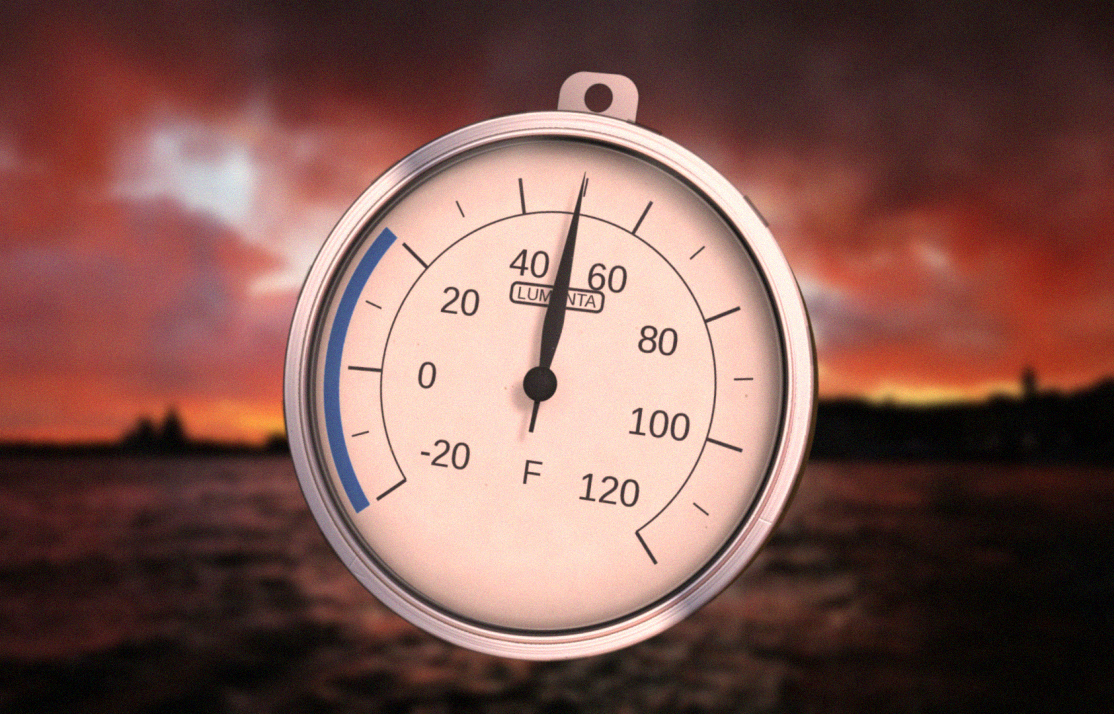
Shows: 50 °F
